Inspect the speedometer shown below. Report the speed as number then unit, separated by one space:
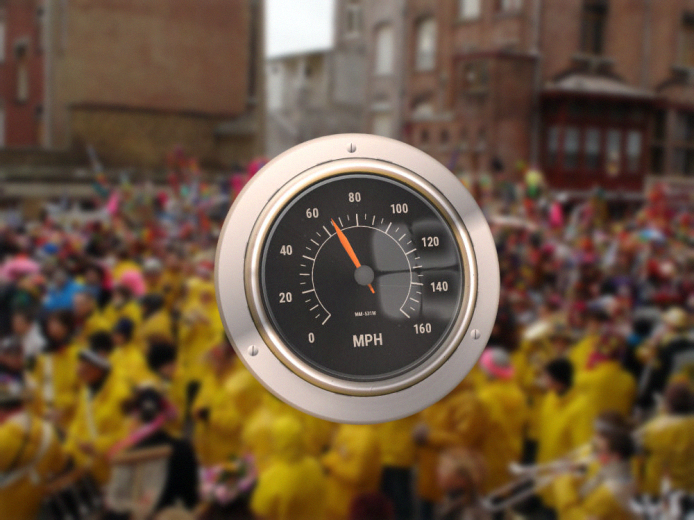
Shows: 65 mph
